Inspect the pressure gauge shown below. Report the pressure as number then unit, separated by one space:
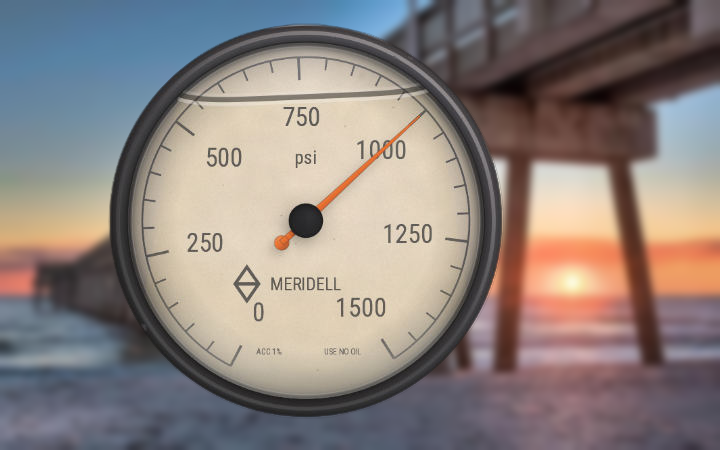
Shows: 1000 psi
